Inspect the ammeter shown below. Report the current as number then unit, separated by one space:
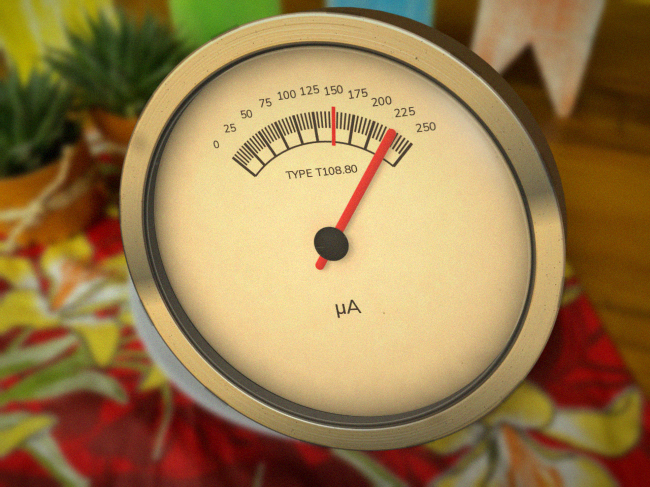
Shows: 225 µA
